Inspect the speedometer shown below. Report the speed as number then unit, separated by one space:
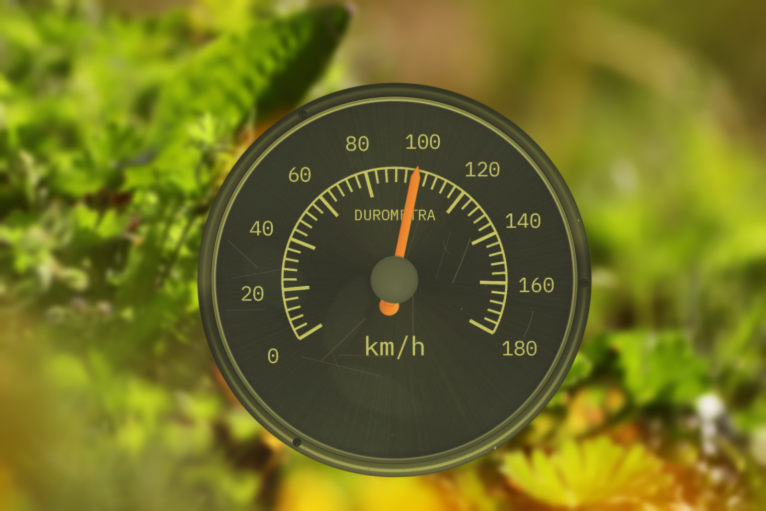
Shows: 100 km/h
